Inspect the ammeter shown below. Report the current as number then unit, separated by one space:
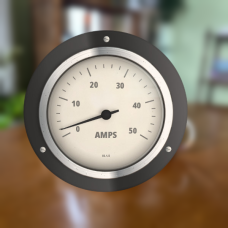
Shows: 2 A
